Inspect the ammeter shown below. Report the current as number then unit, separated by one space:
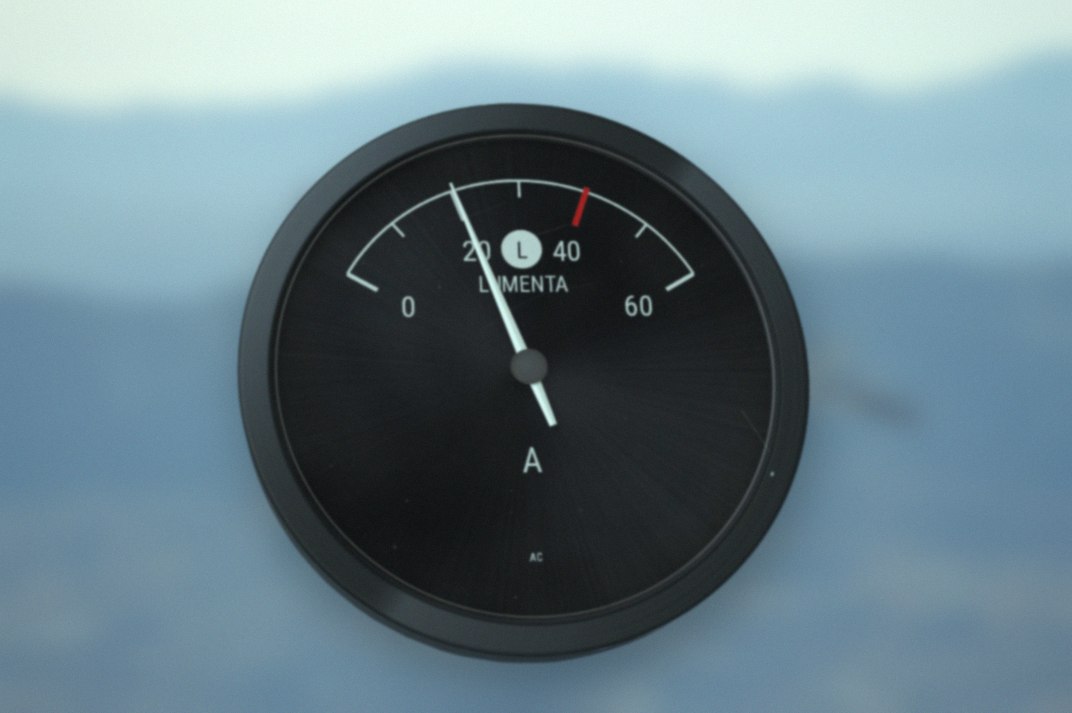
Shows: 20 A
